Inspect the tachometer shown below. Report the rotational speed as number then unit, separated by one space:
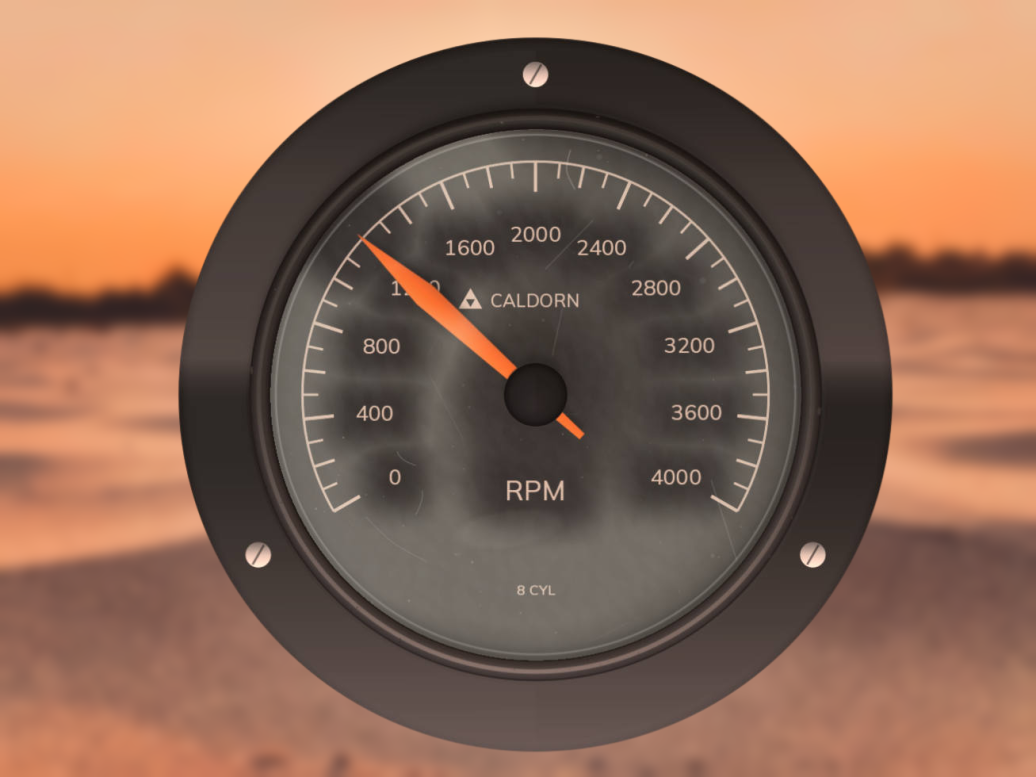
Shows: 1200 rpm
